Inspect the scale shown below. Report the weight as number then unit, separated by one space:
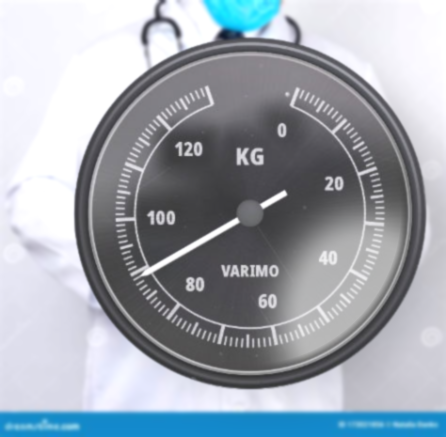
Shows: 89 kg
